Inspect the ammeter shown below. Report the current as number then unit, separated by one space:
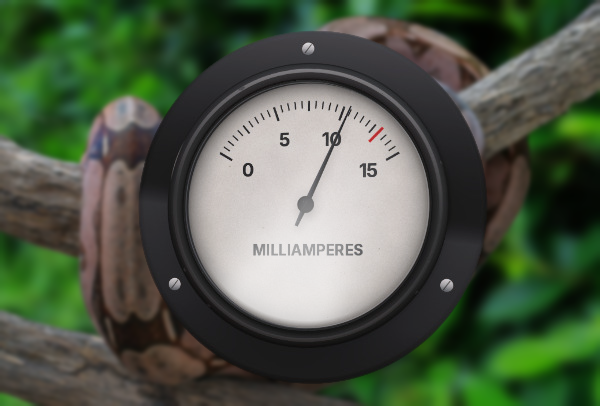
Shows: 10.5 mA
